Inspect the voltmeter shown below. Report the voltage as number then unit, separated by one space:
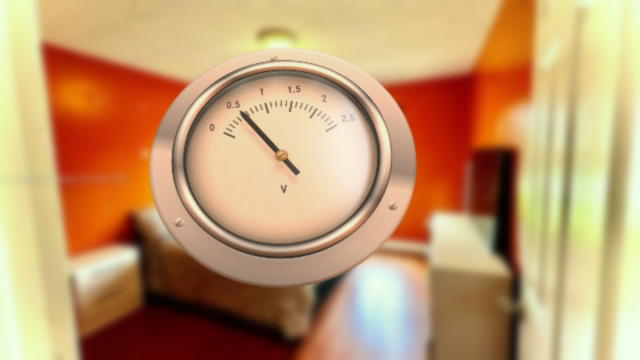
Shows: 0.5 V
